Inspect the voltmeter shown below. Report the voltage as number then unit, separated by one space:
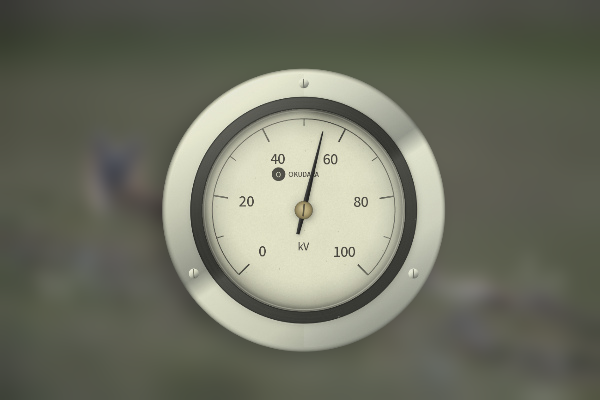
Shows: 55 kV
